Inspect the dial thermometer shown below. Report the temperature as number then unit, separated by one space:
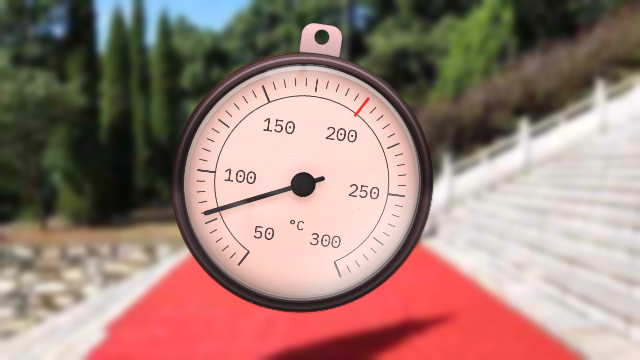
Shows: 80 °C
